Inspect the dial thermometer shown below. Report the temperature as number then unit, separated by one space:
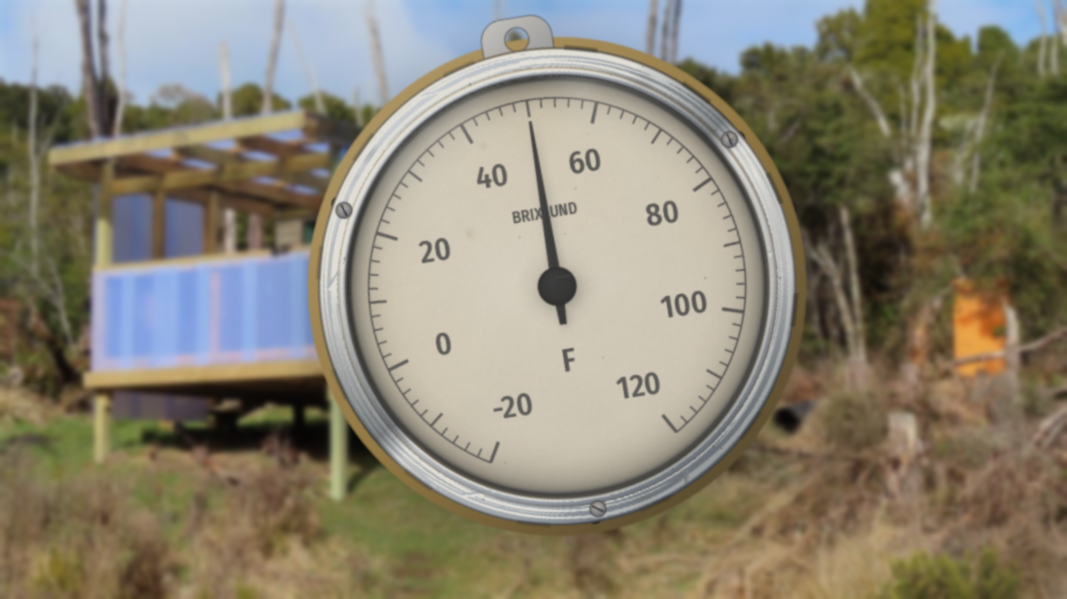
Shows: 50 °F
